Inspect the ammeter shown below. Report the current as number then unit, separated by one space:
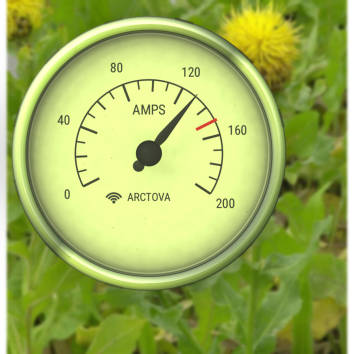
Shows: 130 A
